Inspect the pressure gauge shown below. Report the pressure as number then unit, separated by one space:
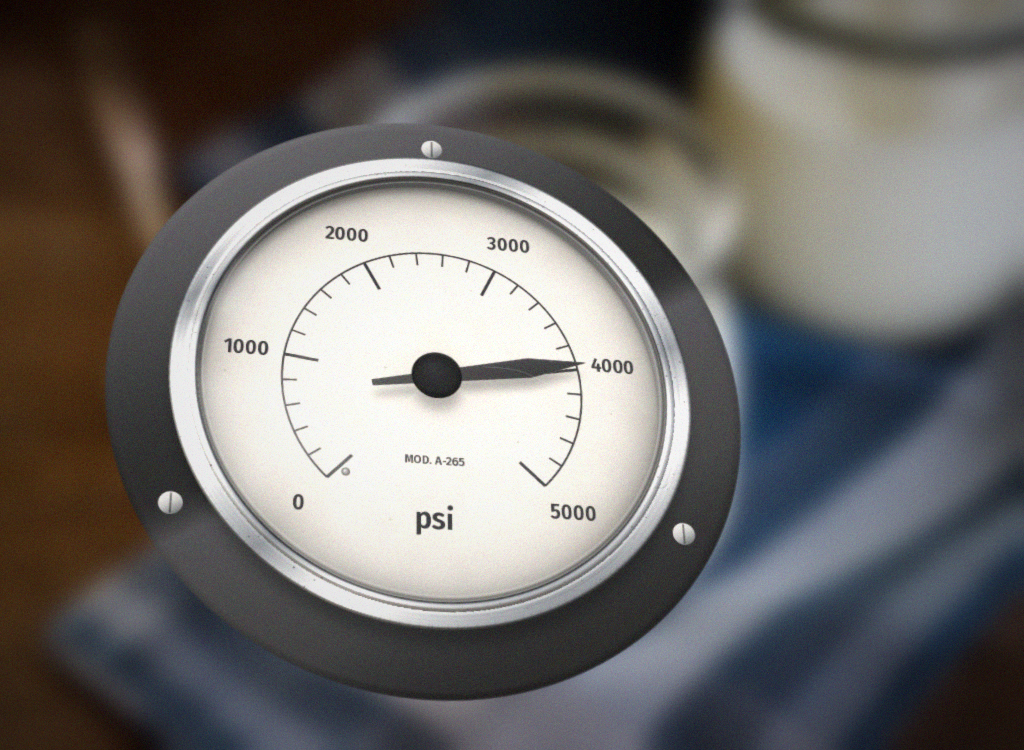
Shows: 4000 psi
